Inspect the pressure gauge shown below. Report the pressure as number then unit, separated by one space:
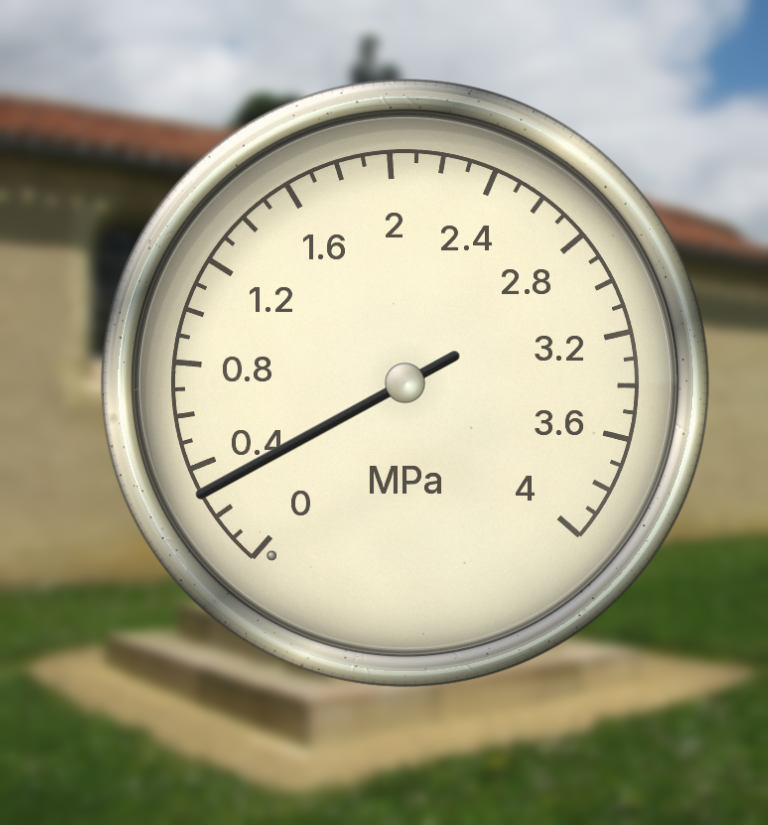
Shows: 0.3 MPa
